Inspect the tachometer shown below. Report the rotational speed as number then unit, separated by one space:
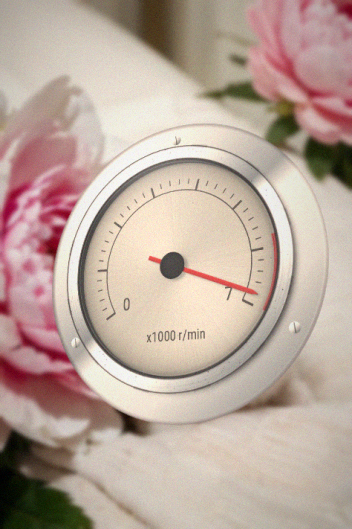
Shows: 6800 rpm
